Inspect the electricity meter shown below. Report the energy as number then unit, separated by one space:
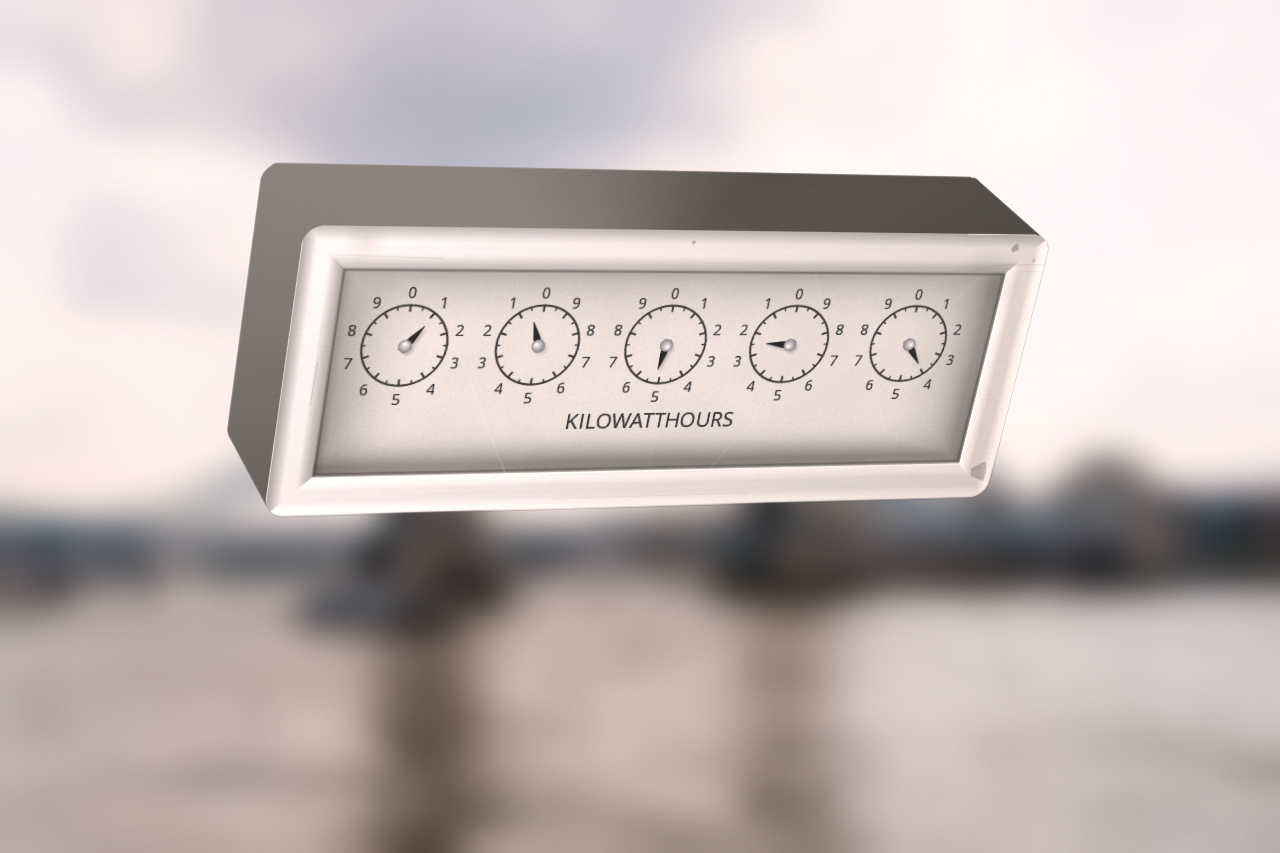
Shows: 10524 kWh
